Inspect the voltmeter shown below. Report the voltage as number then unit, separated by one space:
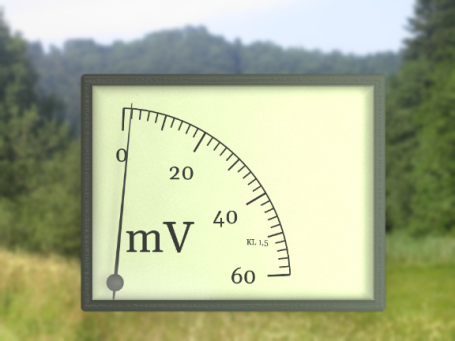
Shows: 2 mV
